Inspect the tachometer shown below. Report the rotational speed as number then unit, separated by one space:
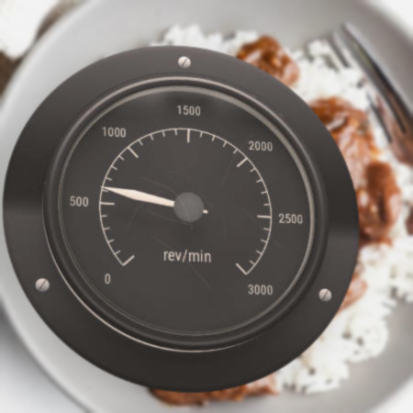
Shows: 600 rpm
